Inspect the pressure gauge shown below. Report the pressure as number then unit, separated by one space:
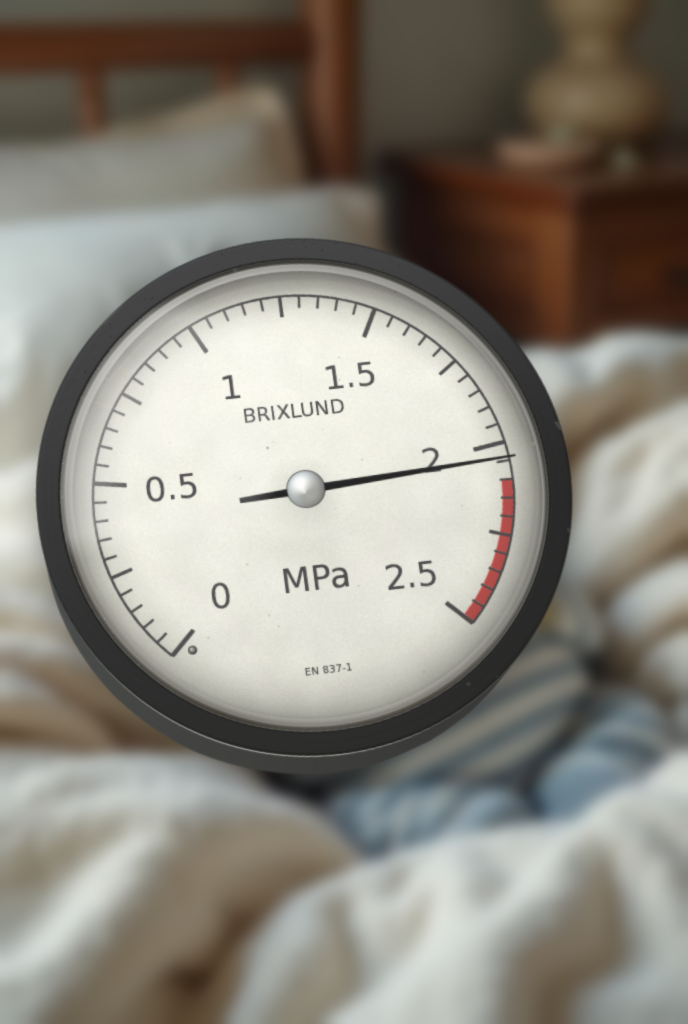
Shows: 2.05 MPa
